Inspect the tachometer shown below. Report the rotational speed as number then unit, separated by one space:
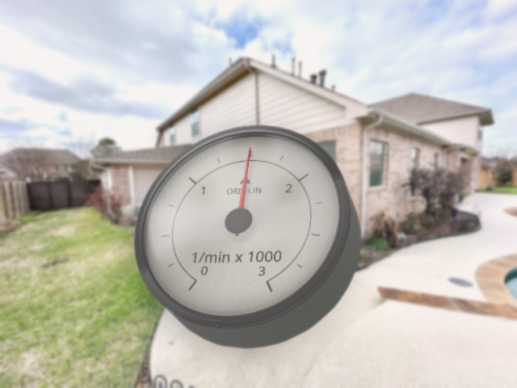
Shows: 1500 rpm
